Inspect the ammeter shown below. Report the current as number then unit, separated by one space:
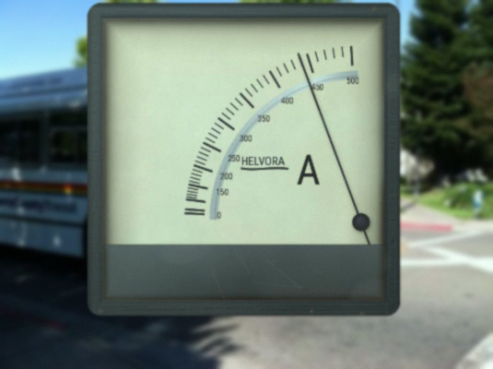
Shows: 440 A
